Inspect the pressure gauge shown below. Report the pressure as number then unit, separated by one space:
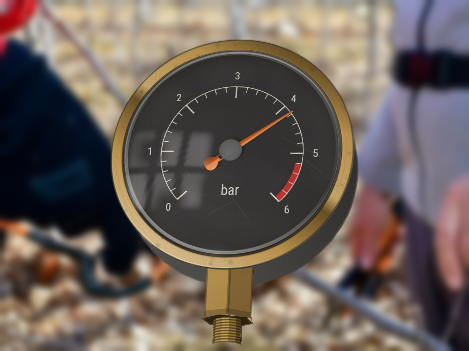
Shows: 4.2 bar
